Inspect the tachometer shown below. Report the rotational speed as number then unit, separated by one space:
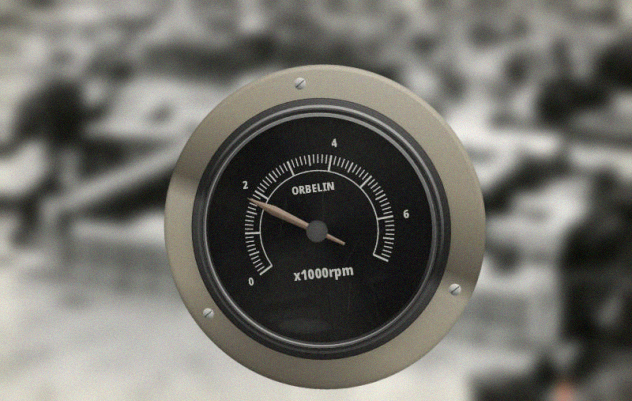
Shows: 1800 rpm
